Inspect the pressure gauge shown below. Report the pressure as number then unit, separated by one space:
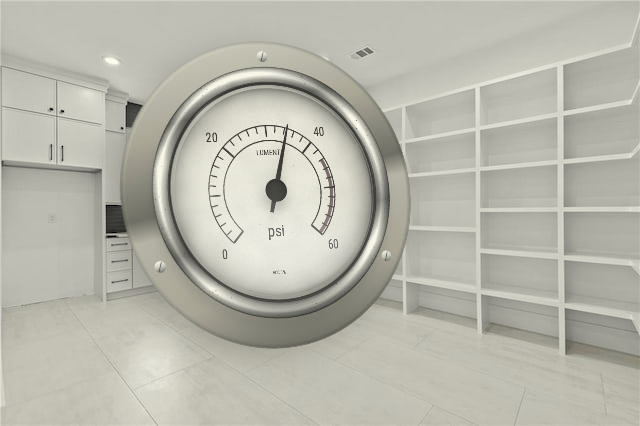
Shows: 34 psi
